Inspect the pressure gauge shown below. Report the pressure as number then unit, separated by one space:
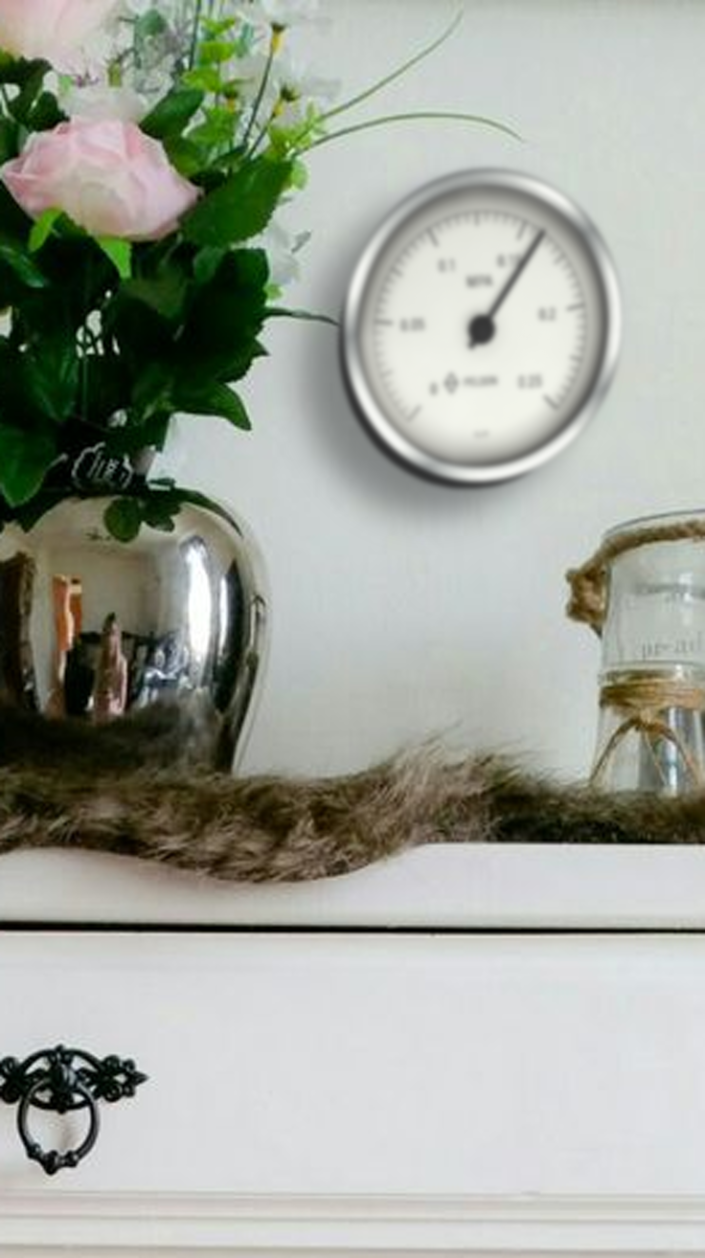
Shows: 0.16 MPa
